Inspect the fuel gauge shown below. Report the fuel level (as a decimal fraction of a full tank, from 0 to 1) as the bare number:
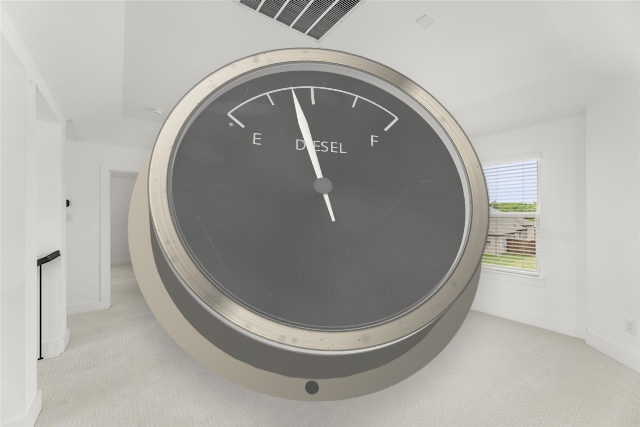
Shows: 0.375
